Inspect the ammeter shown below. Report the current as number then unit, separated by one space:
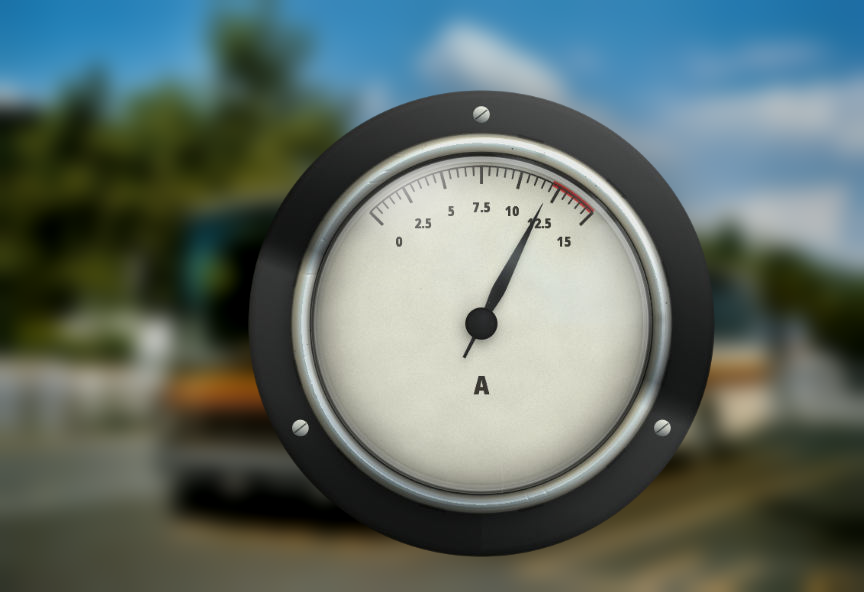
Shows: 12 A
